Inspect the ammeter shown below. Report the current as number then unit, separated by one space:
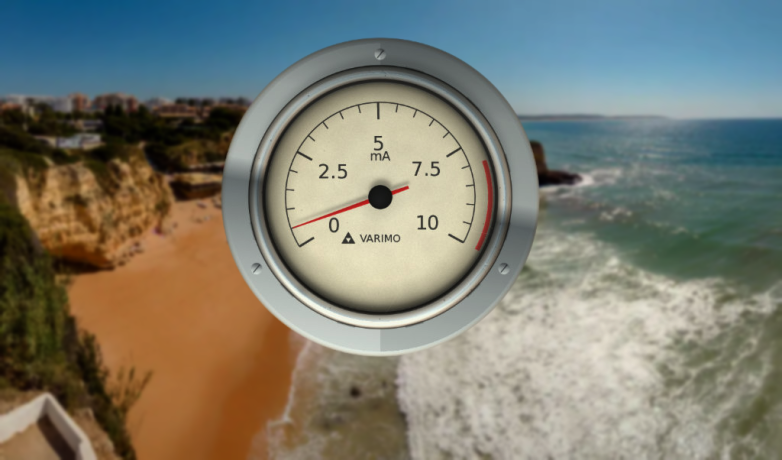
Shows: 0.5 mA
